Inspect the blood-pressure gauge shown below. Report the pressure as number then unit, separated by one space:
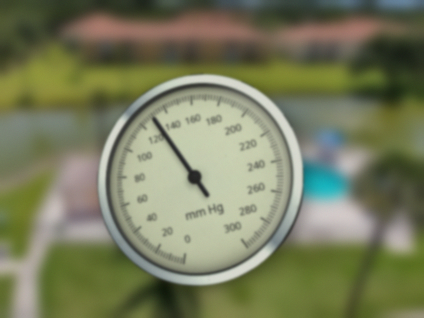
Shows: 130 mmHg
